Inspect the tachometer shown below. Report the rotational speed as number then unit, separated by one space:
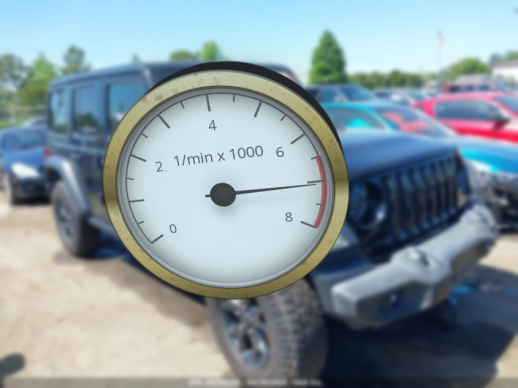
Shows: 7000 rpm
